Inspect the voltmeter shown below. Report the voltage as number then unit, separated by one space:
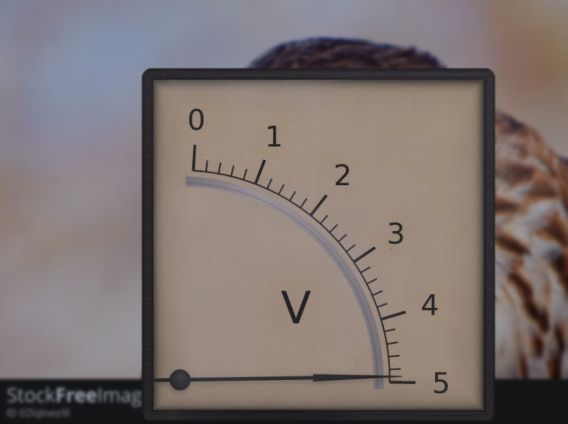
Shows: 4.9 V
